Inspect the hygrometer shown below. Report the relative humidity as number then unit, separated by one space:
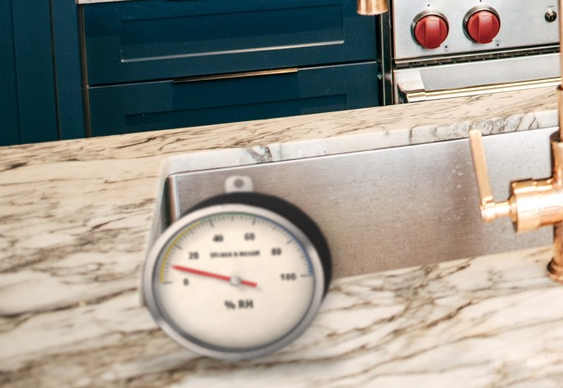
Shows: 10 %
